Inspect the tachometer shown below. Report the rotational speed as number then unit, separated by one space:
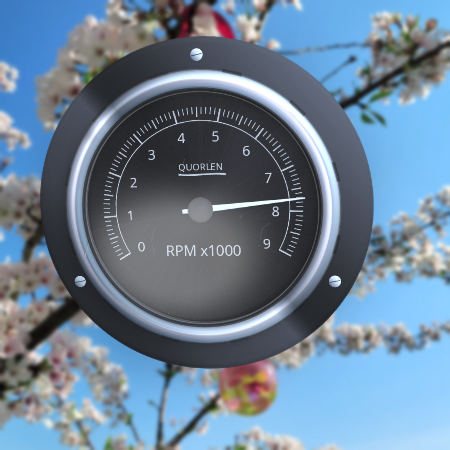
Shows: 7700 rpm
